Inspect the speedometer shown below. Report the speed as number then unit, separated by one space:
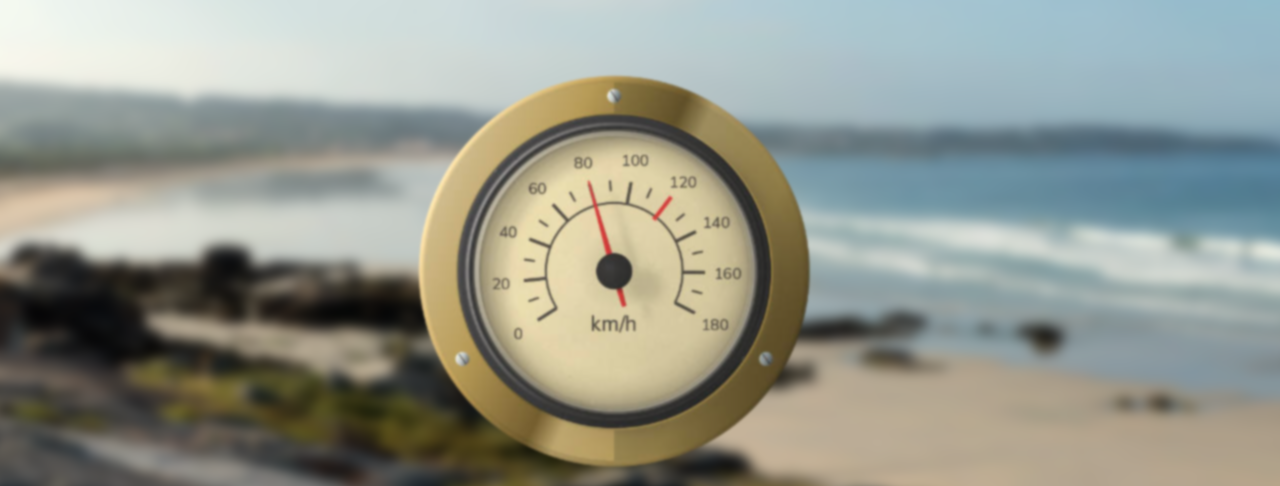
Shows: 80 km/h
